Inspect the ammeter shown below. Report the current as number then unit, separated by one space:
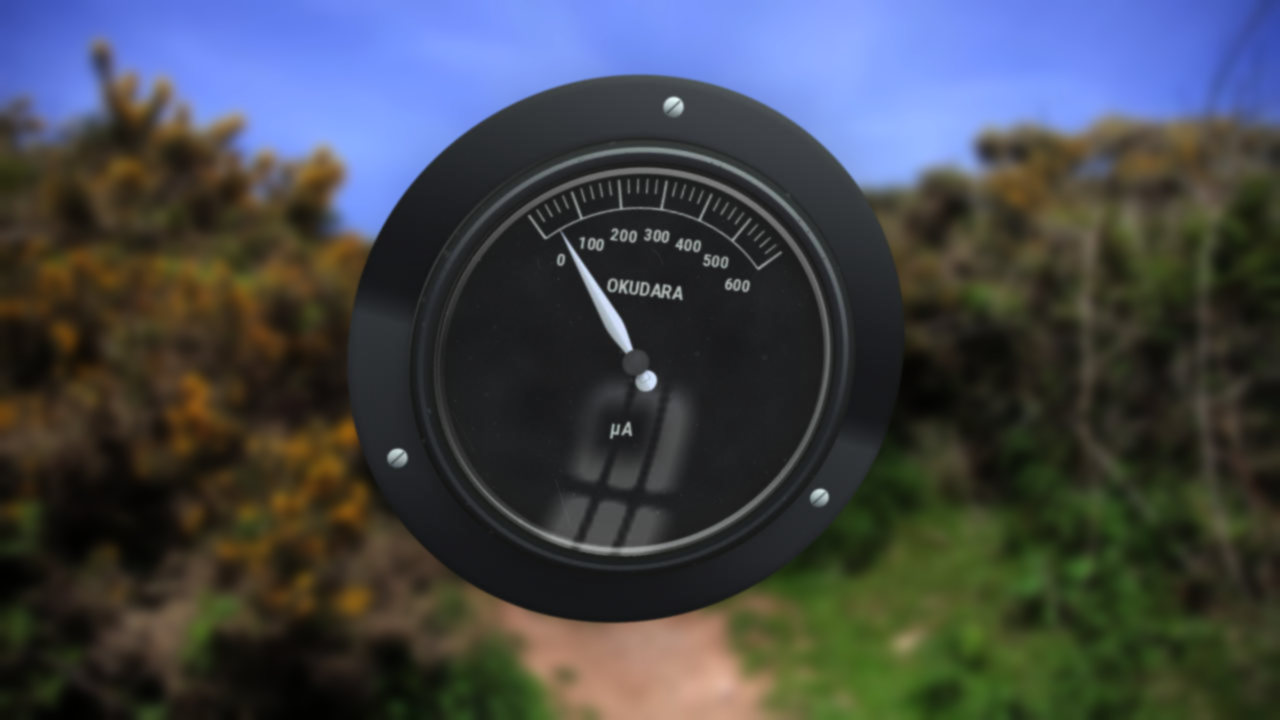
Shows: 40 µA
